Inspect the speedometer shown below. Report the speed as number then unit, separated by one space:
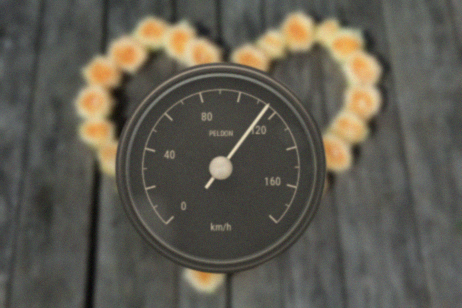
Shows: 115 km/h
